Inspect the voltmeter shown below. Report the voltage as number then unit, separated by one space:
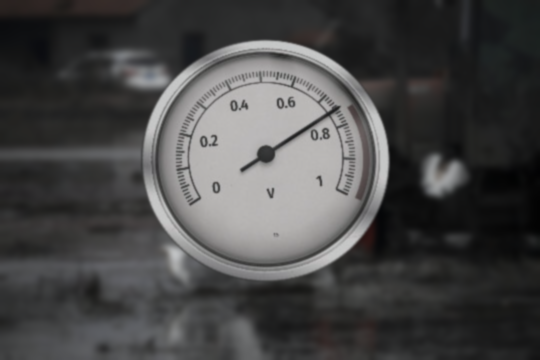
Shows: 0.75 V
